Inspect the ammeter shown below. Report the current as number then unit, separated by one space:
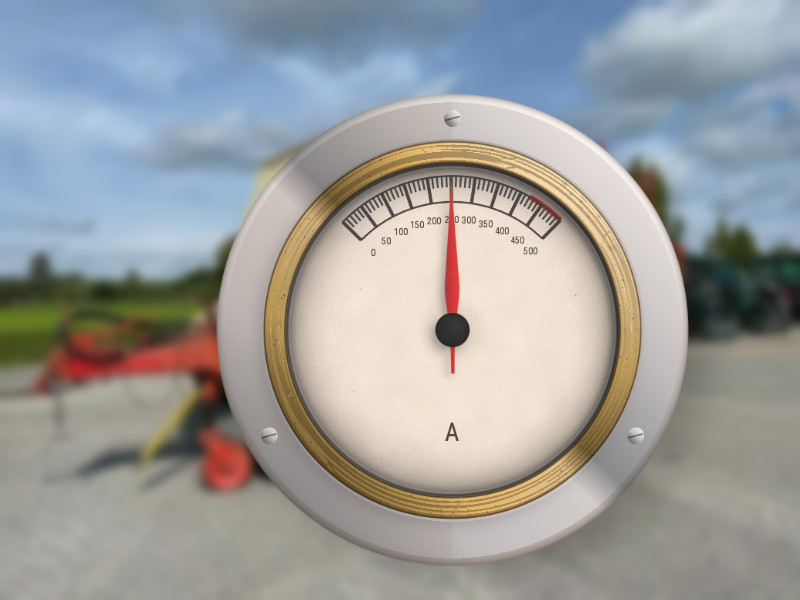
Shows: 250 A
